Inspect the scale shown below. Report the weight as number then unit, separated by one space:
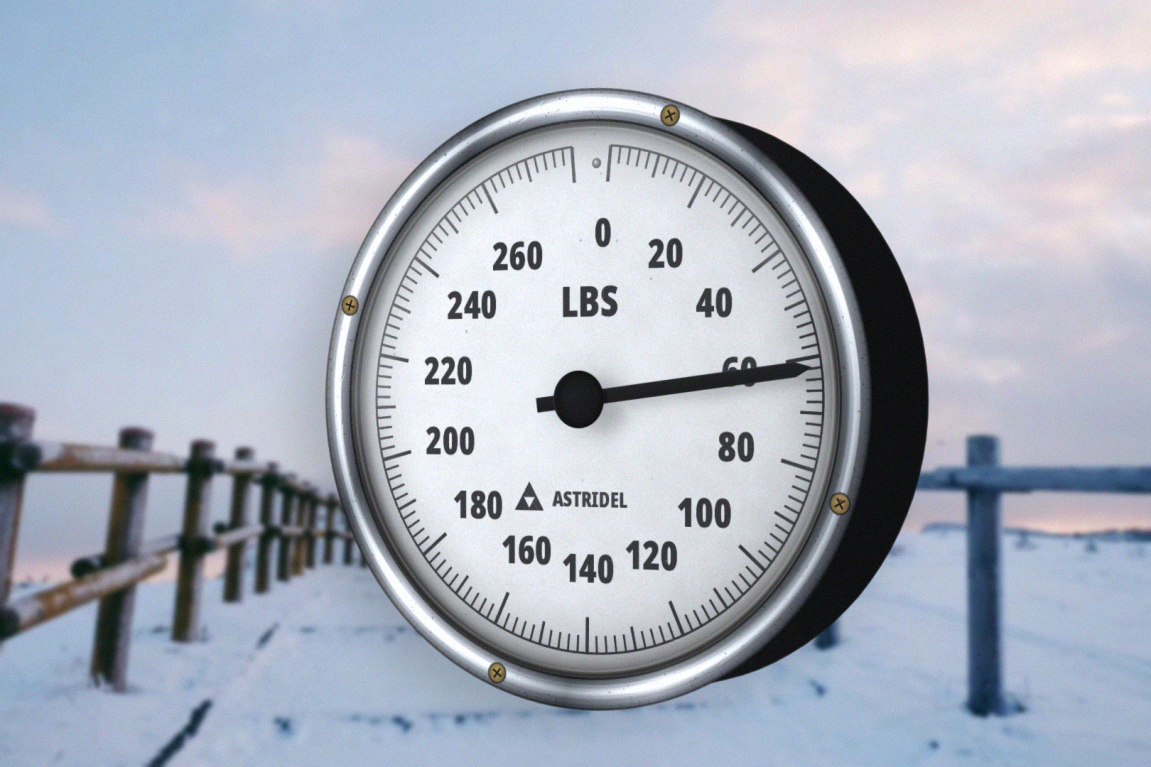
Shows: 62 lb
